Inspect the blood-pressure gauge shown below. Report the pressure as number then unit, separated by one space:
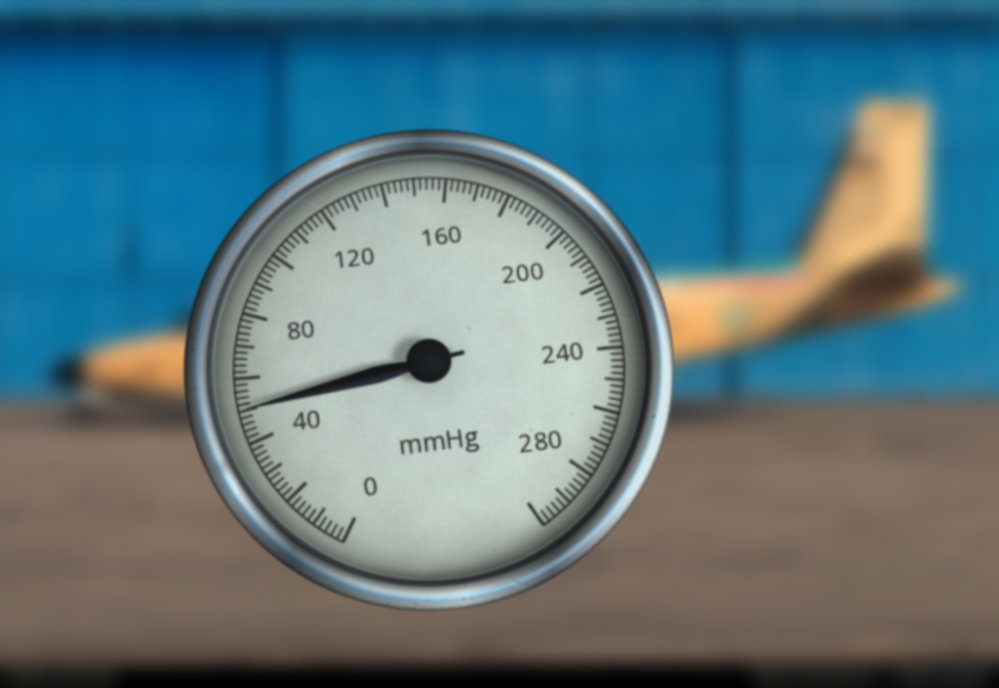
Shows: 50 mmHg
